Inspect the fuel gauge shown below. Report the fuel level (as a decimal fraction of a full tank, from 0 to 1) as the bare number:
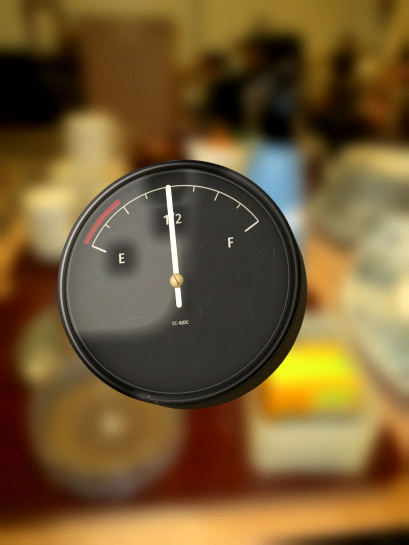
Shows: 0.5
